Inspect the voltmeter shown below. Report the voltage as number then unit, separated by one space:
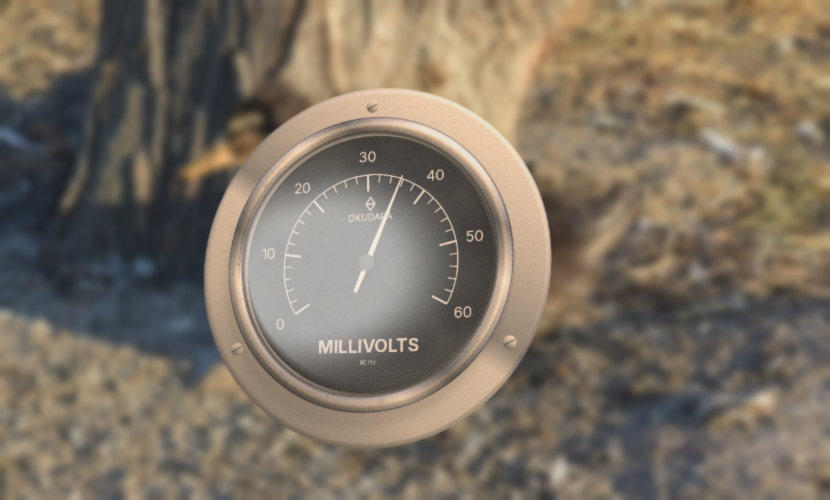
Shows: 36 mV
